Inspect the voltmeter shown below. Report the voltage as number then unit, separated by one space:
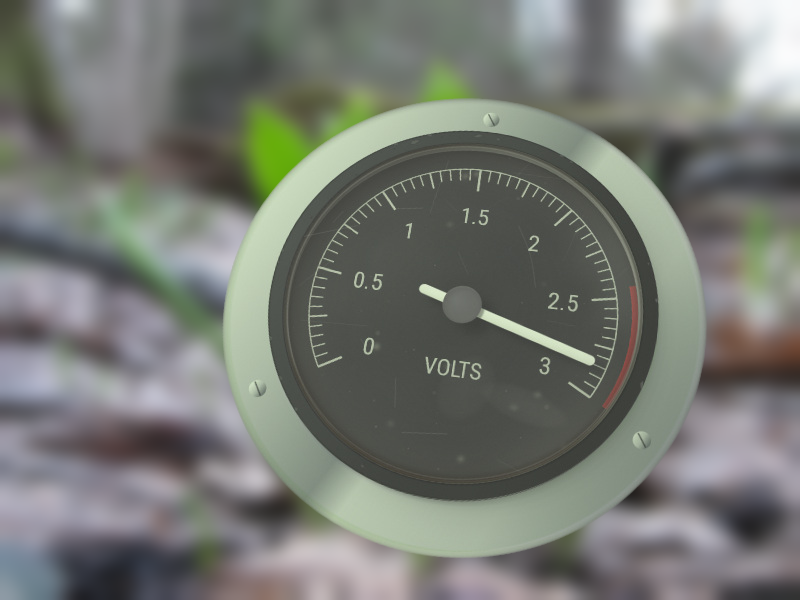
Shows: 2.85 V
